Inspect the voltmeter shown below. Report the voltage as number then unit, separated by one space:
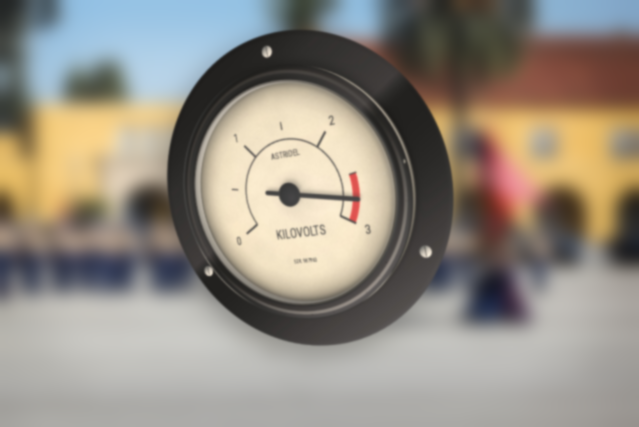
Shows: 2.75 kV
